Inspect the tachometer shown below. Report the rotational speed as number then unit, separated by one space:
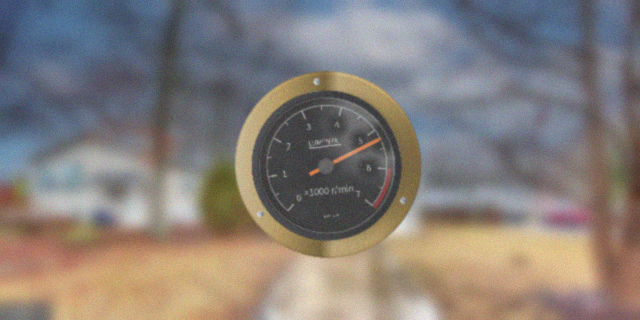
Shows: 5250 rpm
